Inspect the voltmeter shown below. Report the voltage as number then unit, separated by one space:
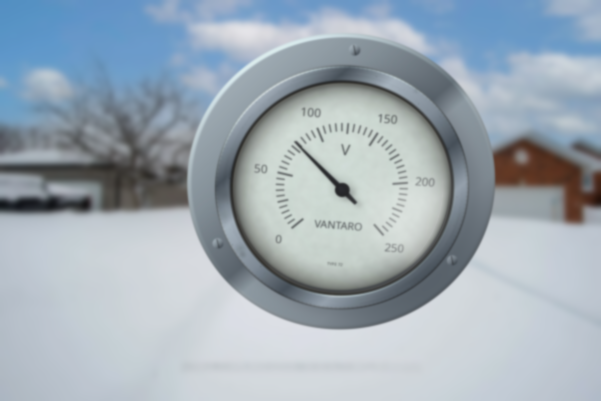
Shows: 80 V
